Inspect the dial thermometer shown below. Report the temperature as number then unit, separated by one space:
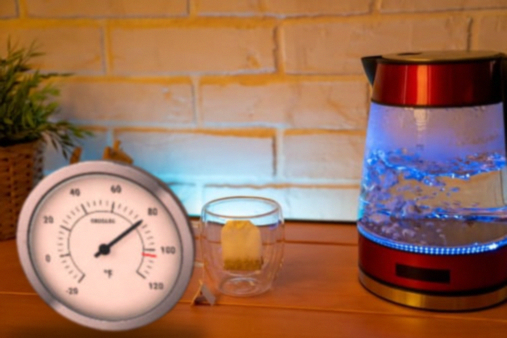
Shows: 80 °F
